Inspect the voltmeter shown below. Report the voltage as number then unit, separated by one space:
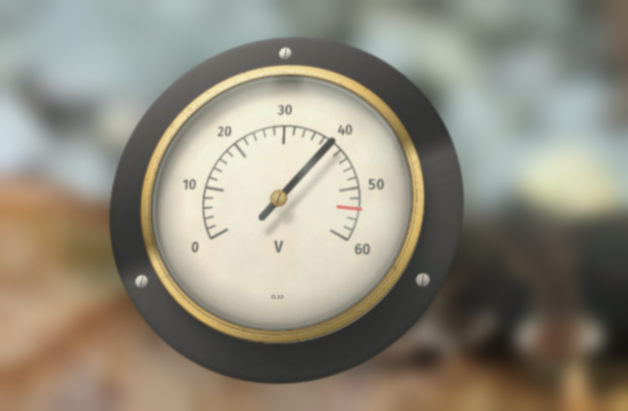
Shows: 40 V
